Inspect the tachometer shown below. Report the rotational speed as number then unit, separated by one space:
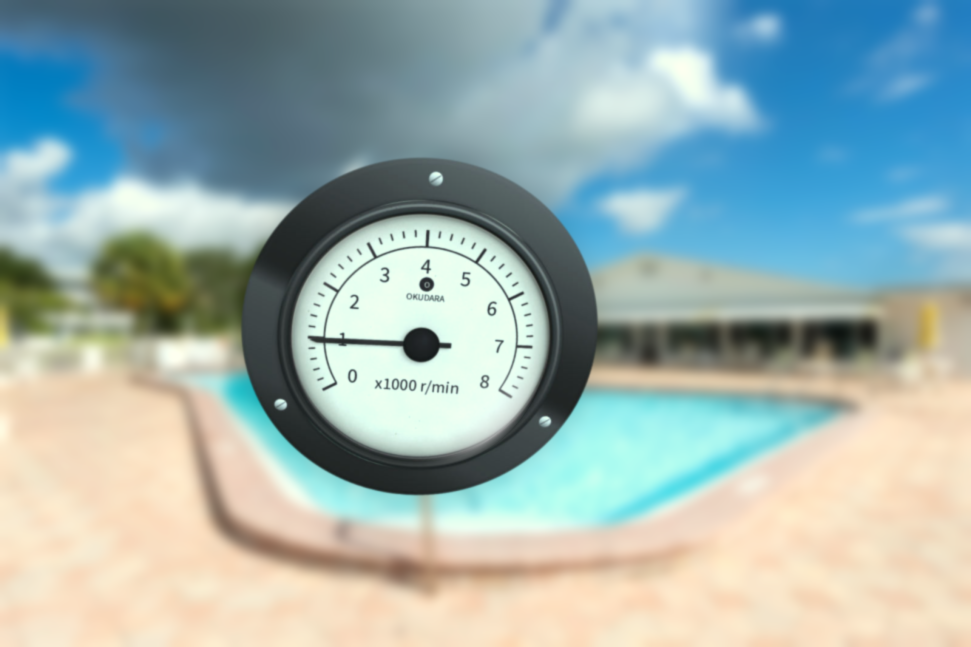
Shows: 1000 rpm
